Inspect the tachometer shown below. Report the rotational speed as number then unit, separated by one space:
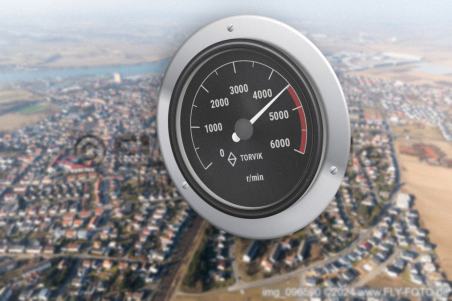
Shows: 4500 rpm
